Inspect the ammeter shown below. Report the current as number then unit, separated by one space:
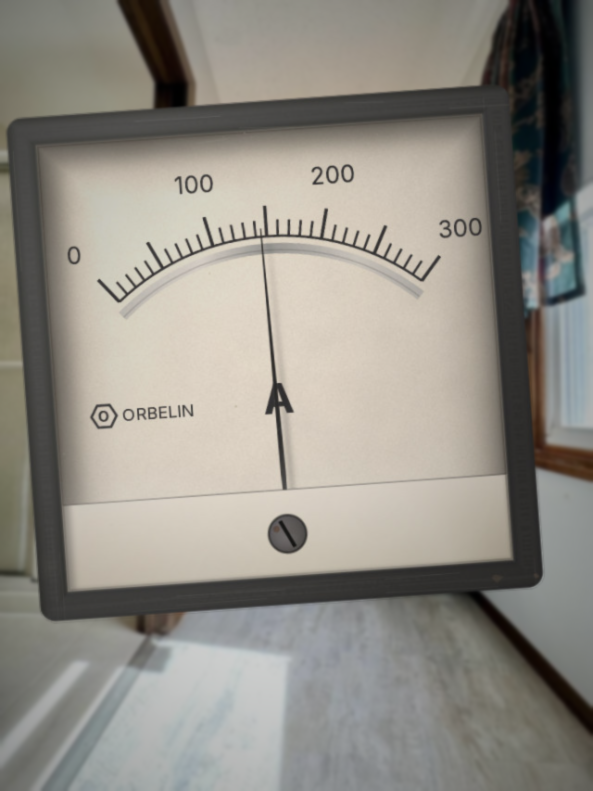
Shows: 145 A
